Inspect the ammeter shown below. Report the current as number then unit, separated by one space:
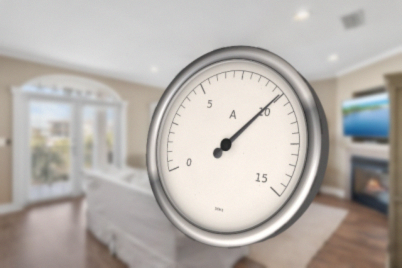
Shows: 10 A
